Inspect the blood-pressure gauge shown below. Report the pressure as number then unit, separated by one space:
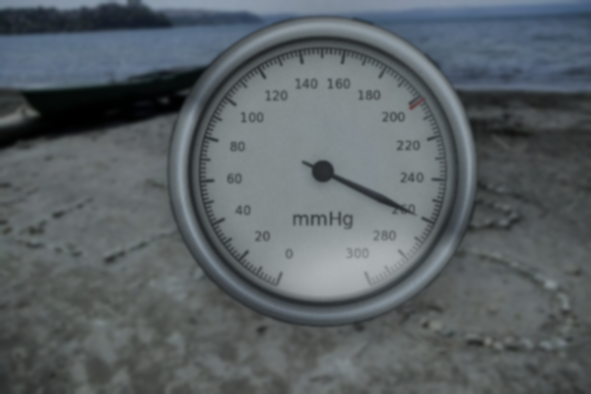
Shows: 260 mmHg
